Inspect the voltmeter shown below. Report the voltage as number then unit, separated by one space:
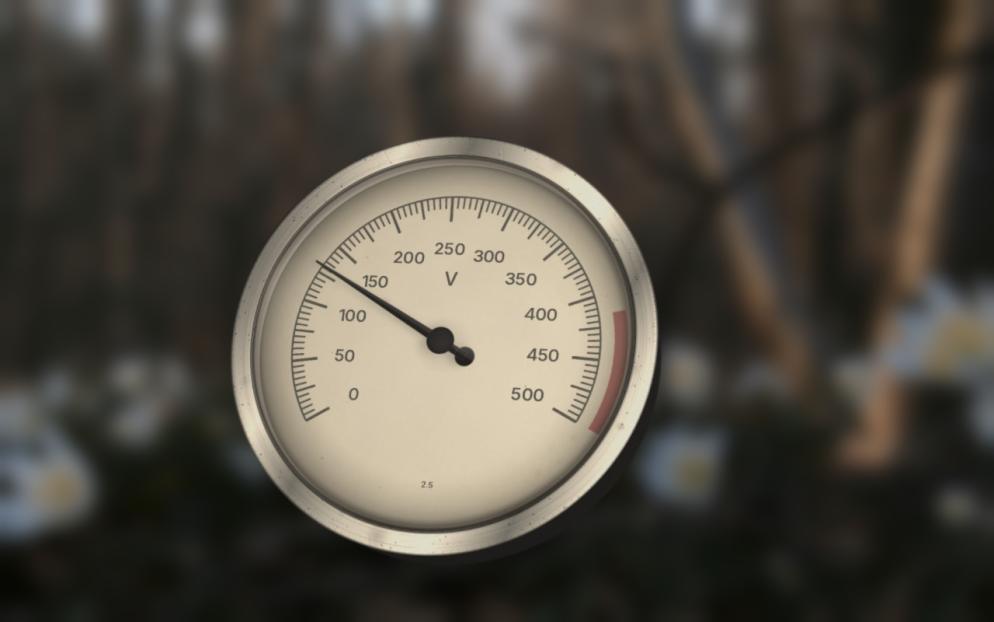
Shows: 130 V
